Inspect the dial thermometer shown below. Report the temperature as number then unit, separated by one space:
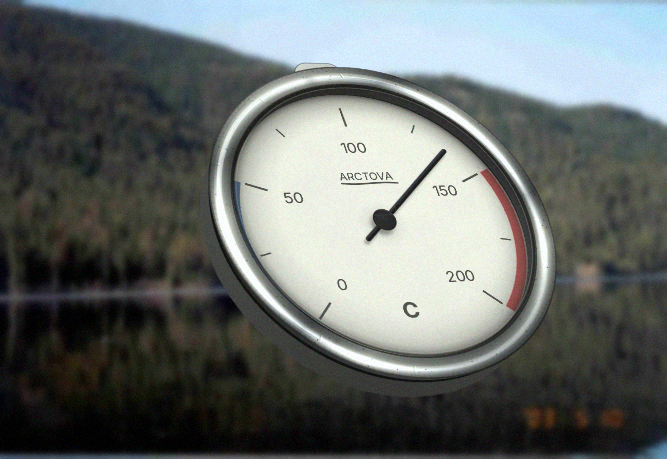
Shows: 137.5 °C
